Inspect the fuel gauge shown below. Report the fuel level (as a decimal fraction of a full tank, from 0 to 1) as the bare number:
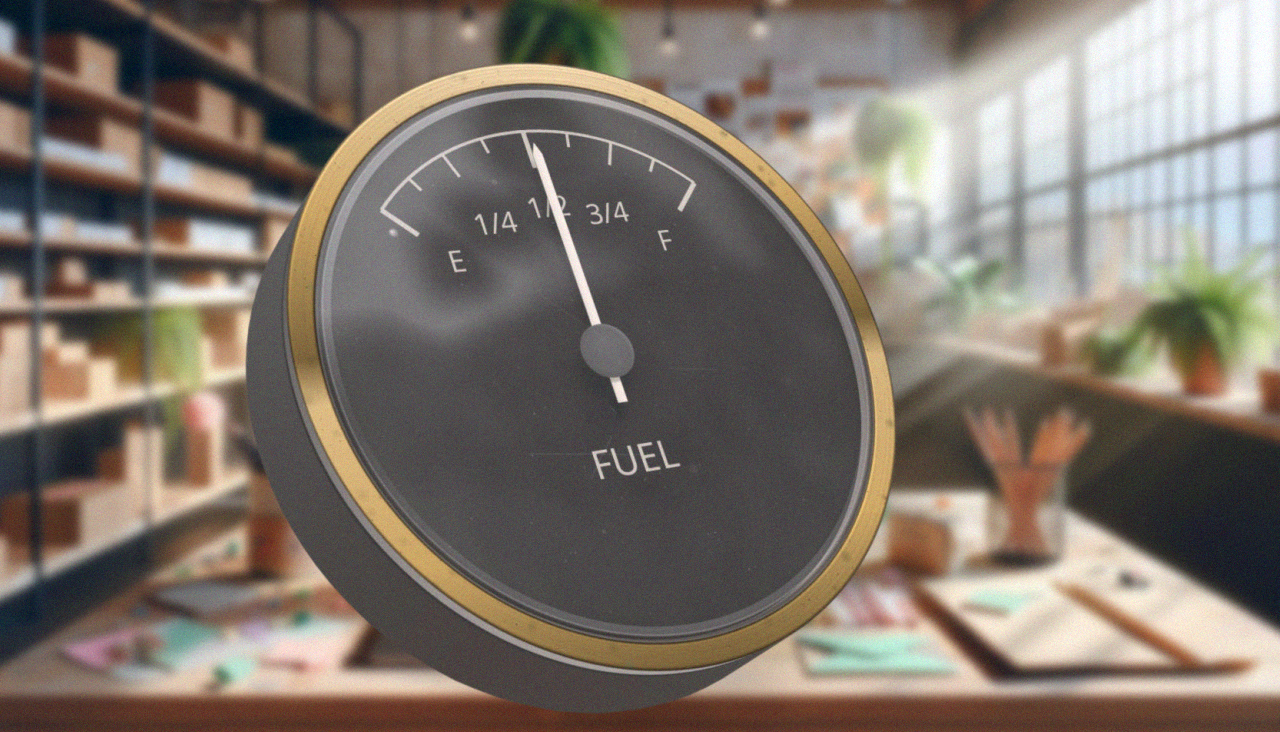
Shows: 0.5
